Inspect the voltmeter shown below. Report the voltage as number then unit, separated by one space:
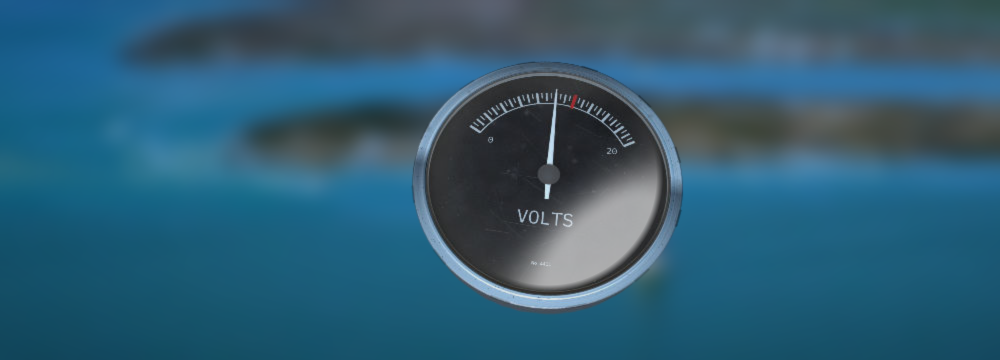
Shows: 10 V
